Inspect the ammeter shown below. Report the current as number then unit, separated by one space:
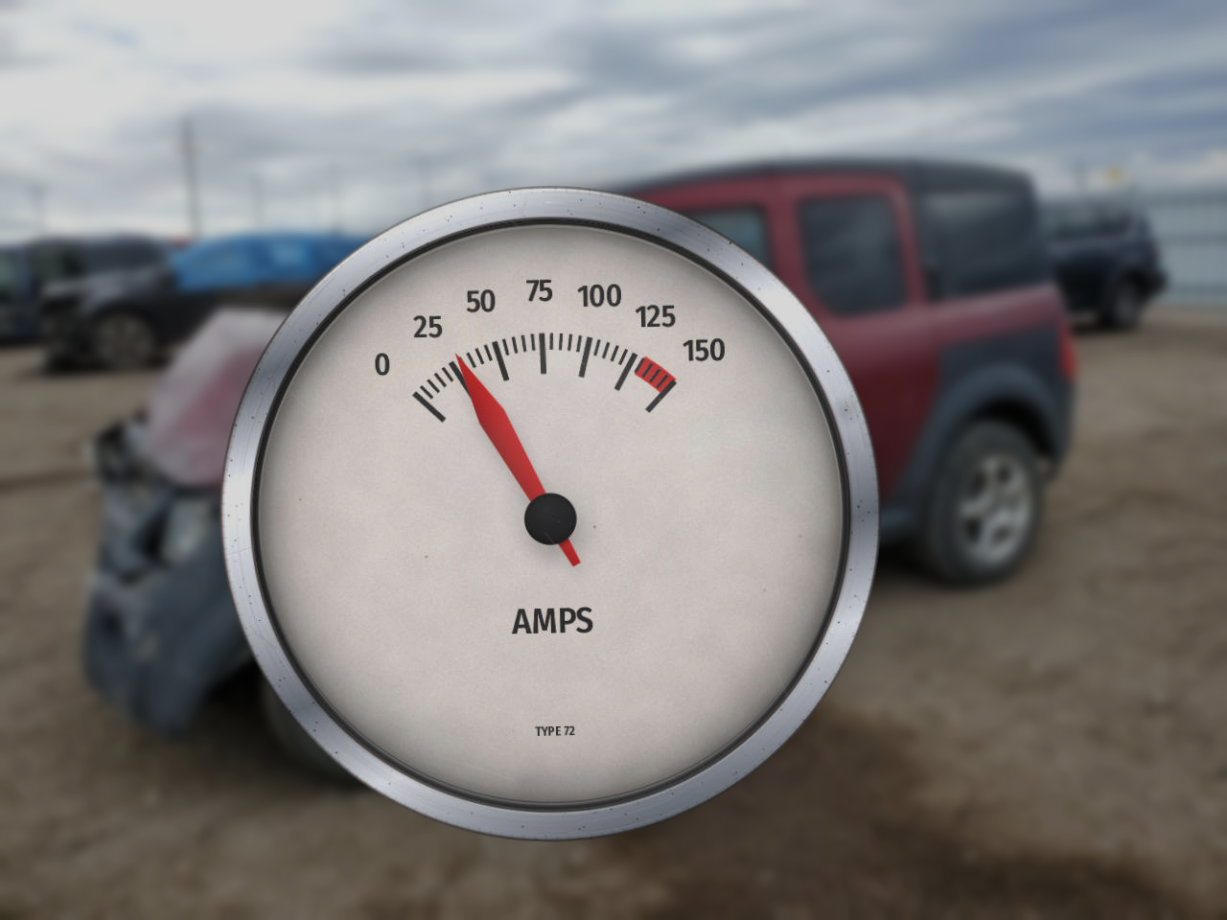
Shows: 30 A
